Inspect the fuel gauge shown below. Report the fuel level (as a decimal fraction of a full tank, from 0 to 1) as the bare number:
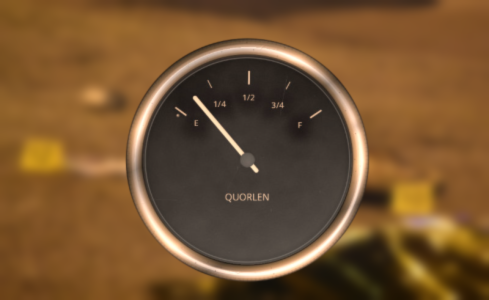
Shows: 0.125
